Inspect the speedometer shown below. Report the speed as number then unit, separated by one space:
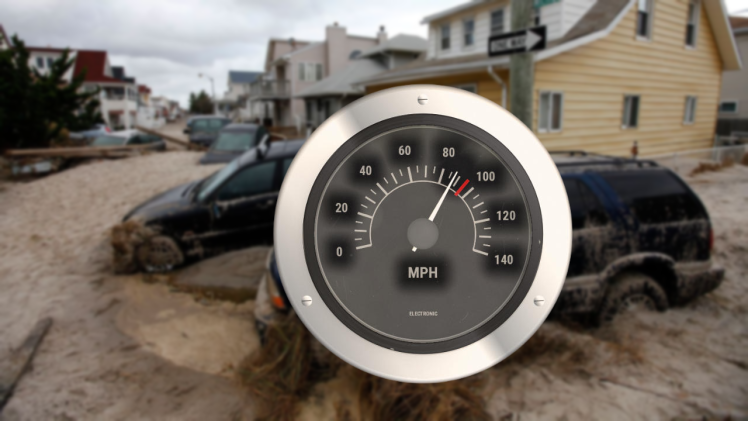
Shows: 87.5 mph
